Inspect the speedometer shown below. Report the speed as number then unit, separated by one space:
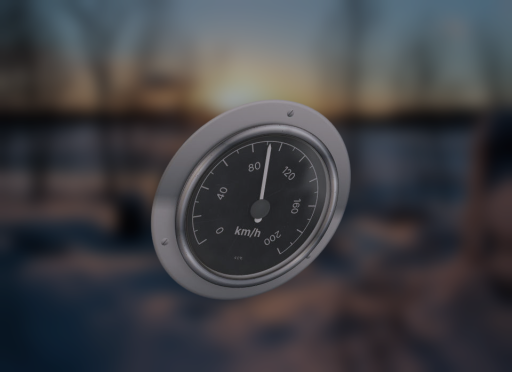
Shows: 90 km/h
